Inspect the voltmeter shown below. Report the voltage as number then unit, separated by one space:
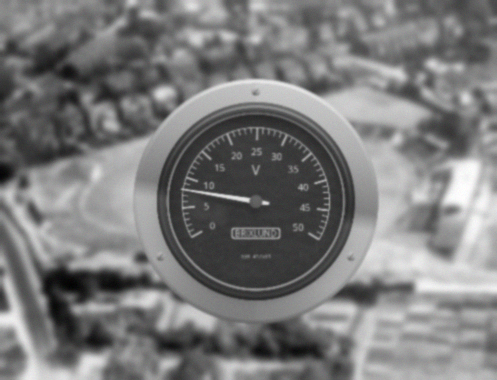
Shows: 8 V
